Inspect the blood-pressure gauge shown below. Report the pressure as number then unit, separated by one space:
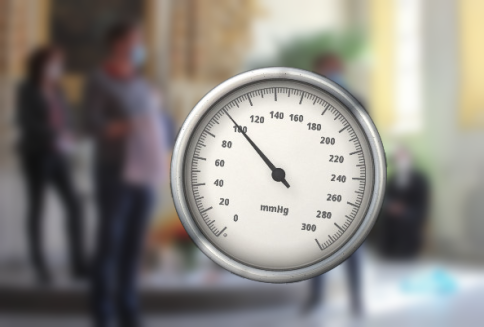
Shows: 100 mmHg
